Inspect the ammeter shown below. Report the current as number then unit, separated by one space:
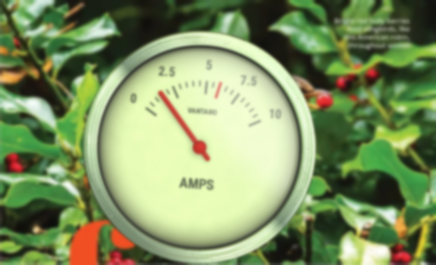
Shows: 1.5 A
